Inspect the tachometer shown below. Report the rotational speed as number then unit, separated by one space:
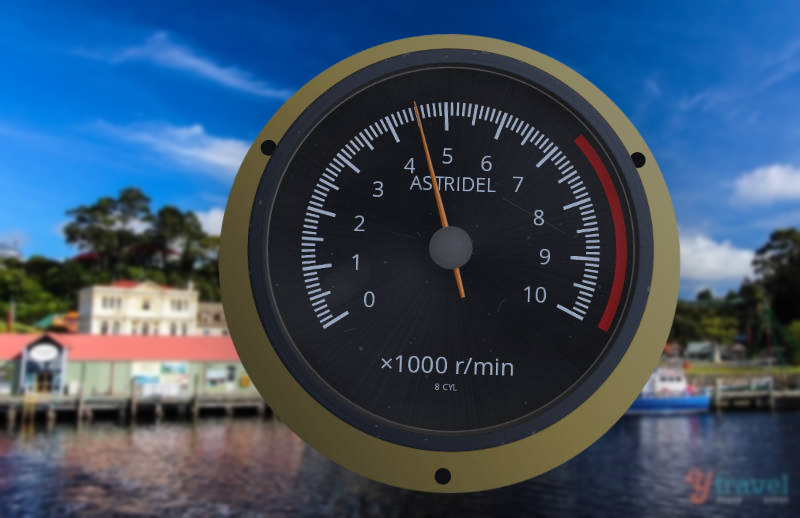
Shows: 4500 rpm
